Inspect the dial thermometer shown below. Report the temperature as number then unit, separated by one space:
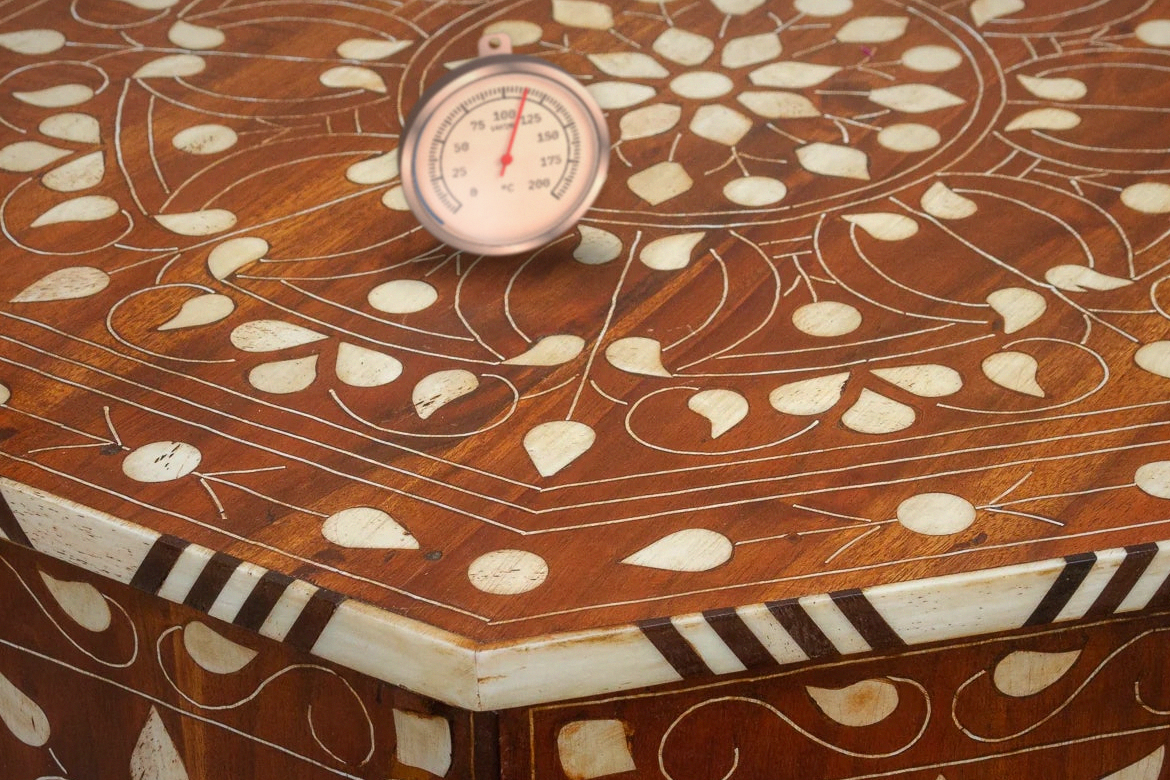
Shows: 112.5 °C
